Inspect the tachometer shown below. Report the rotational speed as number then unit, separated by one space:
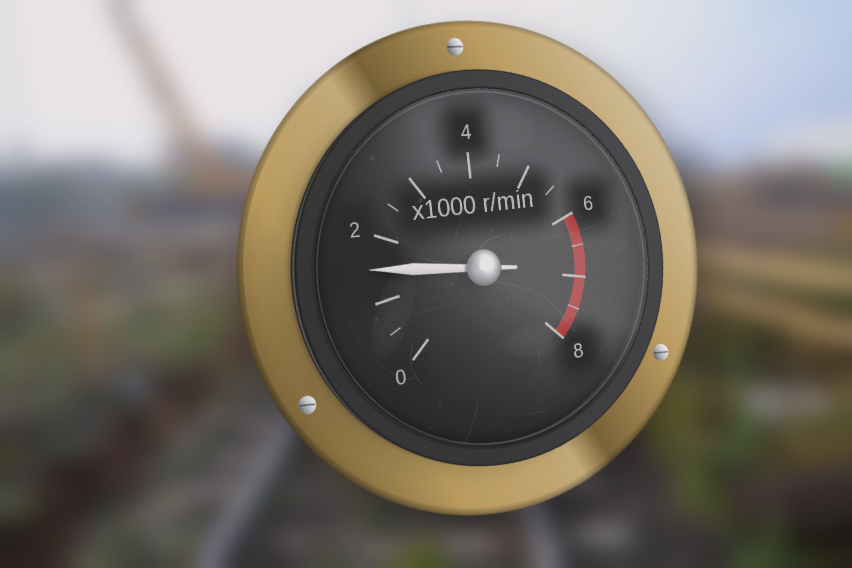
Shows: 1500 rpm
